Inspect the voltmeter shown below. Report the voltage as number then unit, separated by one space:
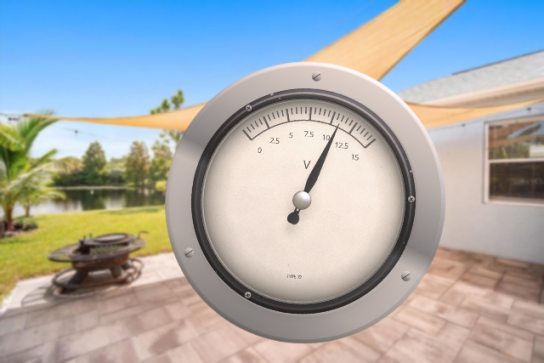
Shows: 11 V
